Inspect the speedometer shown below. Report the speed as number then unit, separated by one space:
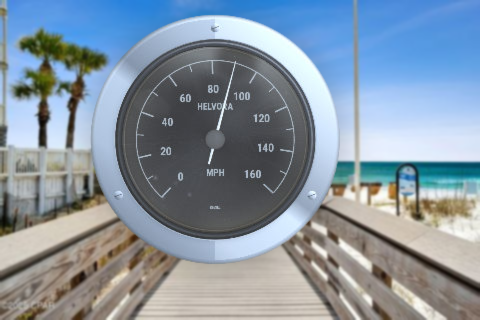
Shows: 90 mph
